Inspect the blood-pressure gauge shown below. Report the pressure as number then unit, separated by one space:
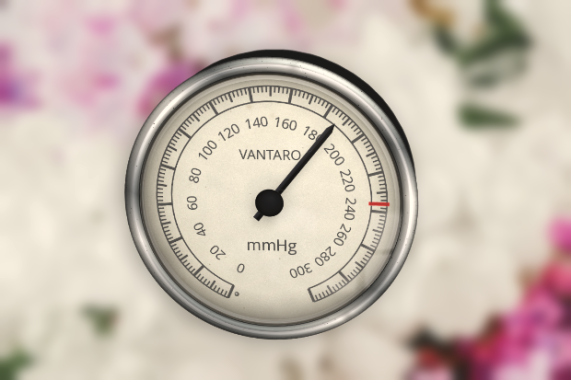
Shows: 186 mmHg
